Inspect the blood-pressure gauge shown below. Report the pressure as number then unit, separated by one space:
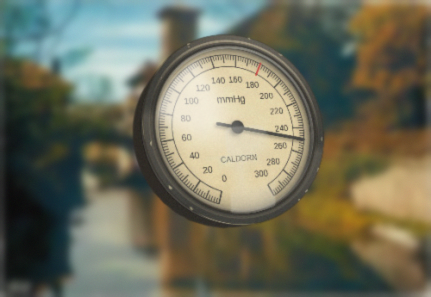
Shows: 250 mmHg
